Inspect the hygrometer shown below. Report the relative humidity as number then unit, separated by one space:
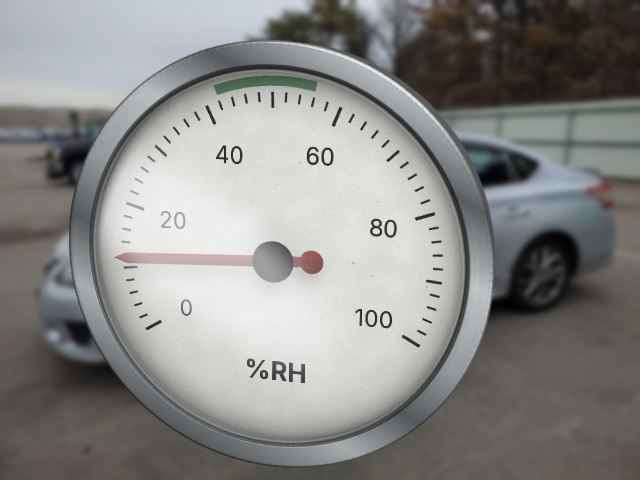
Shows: 12 %
